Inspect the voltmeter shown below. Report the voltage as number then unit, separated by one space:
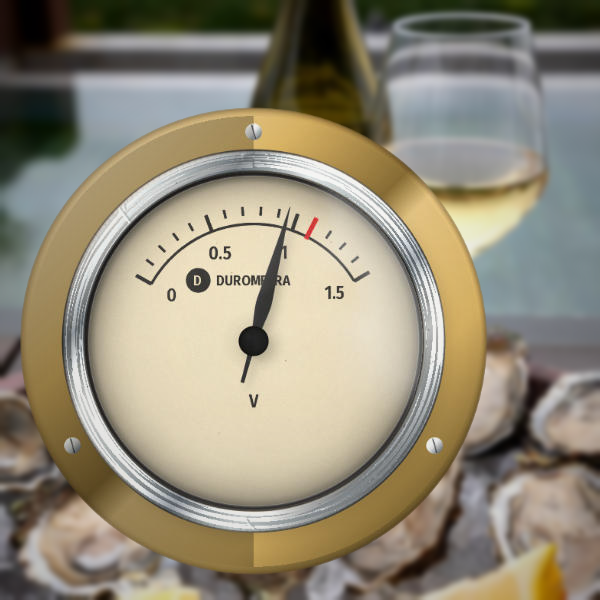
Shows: 0.95 V
